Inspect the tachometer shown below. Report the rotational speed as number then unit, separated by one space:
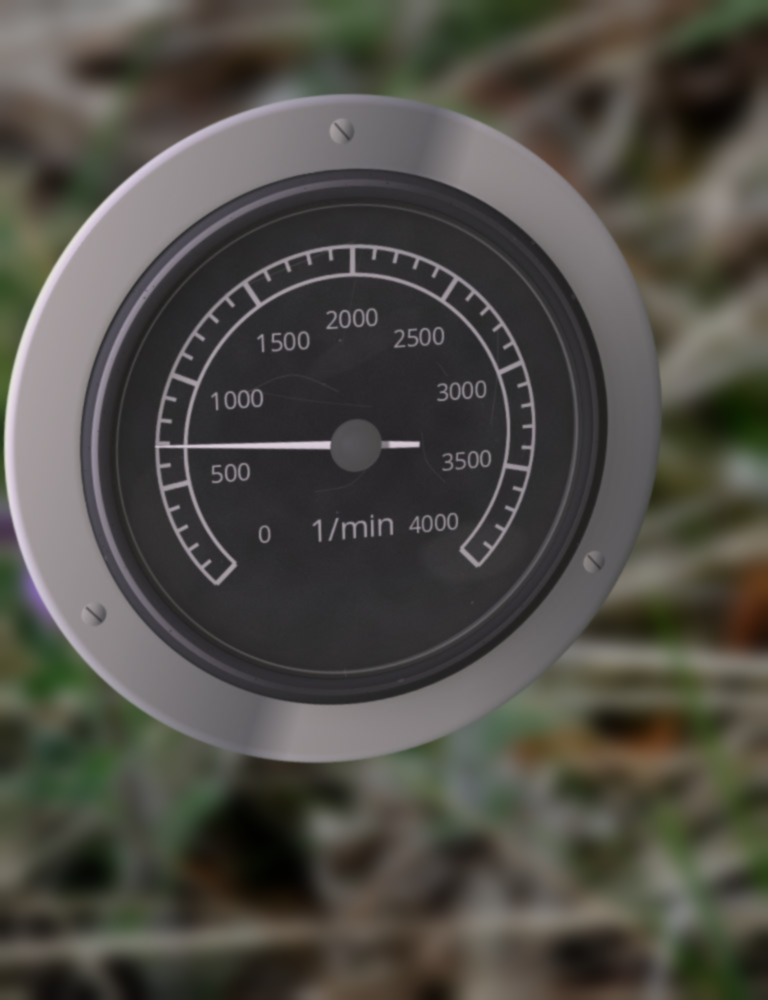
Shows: 700 rpm
